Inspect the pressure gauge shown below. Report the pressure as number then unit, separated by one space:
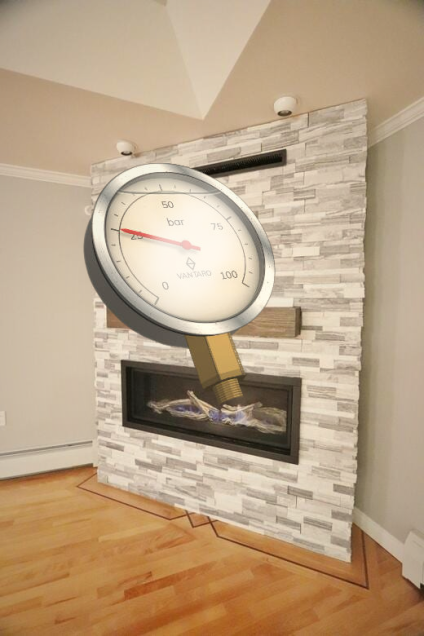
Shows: 25 bar
